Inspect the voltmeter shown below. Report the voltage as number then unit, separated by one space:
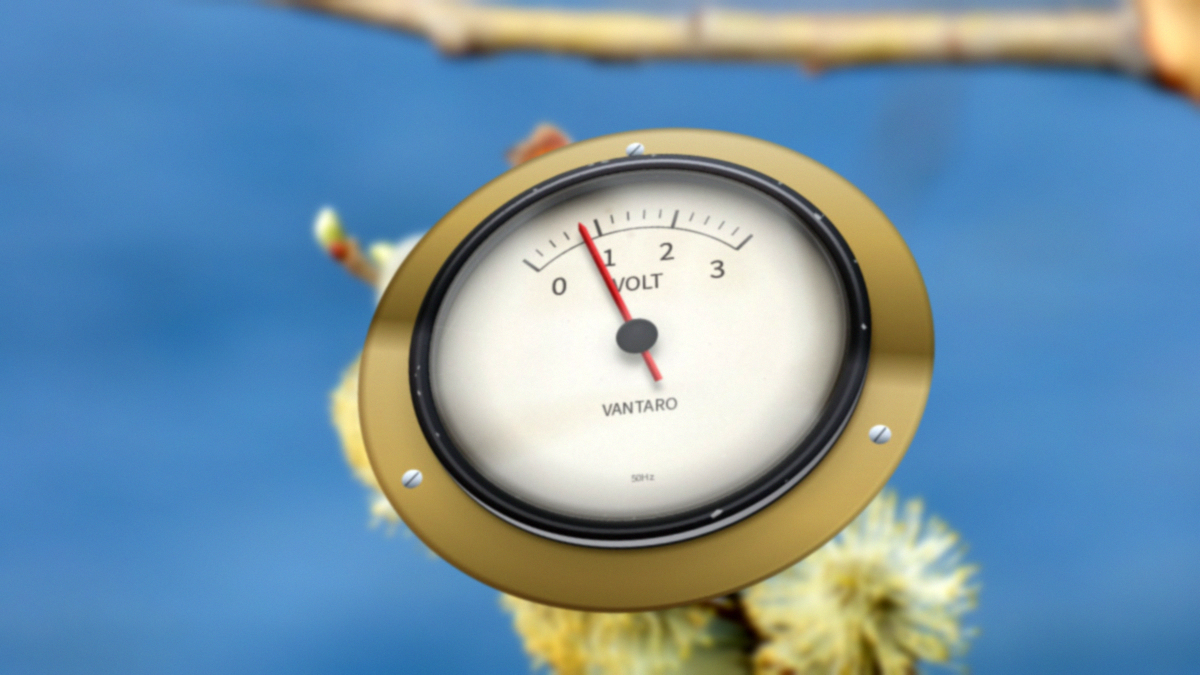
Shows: 0.8 V
